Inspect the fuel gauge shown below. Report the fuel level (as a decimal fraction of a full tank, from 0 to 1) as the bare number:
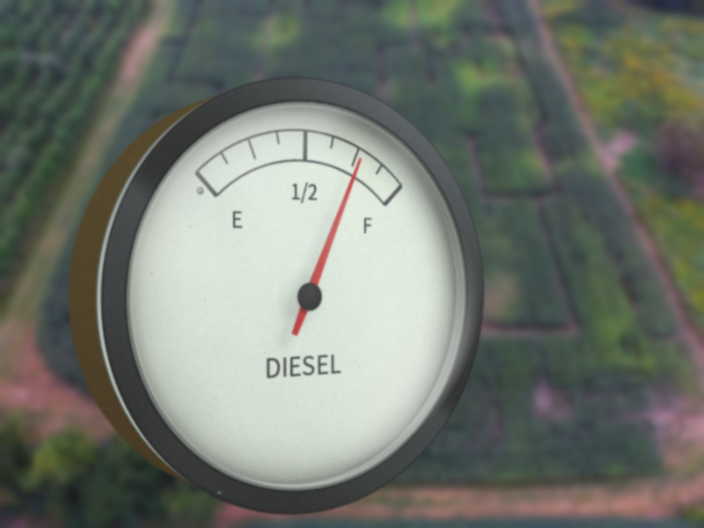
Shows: 0.75
